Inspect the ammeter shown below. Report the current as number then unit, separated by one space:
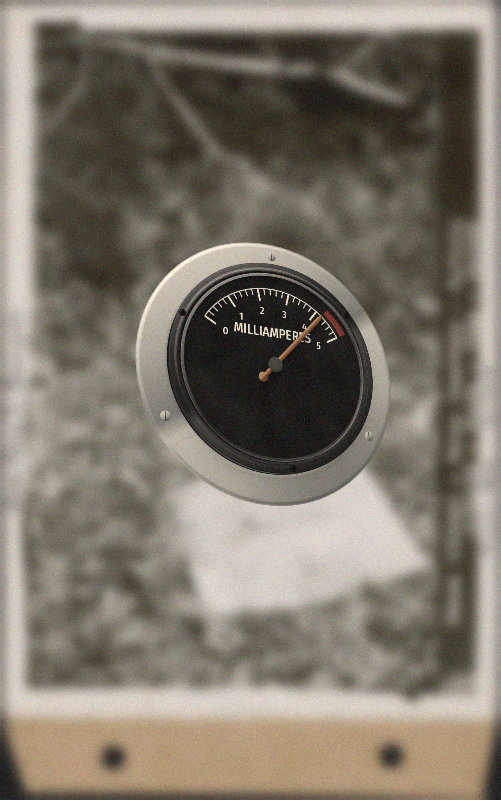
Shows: 4.2 mA
